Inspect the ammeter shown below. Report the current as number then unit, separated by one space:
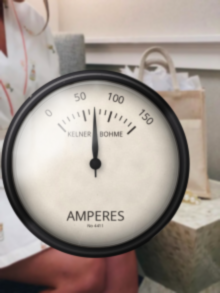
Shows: 70 A
